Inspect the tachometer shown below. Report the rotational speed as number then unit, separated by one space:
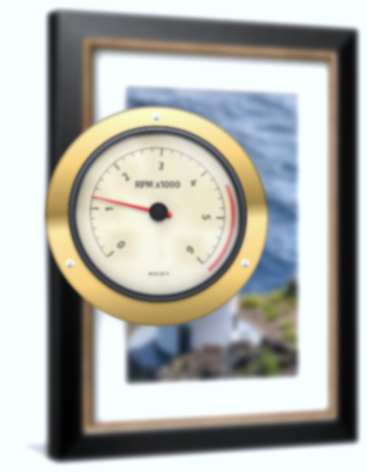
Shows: 1200 rpm
